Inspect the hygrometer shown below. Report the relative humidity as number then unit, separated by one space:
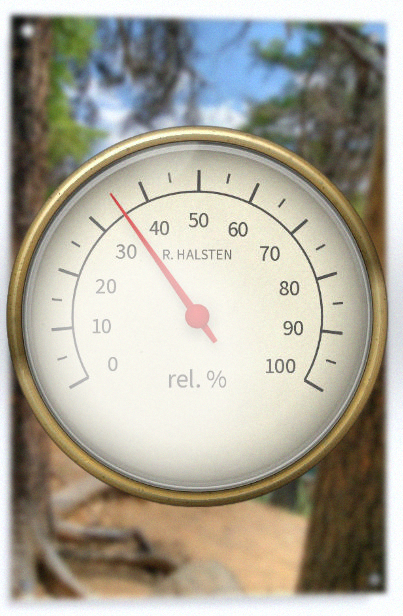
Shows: 35 %
